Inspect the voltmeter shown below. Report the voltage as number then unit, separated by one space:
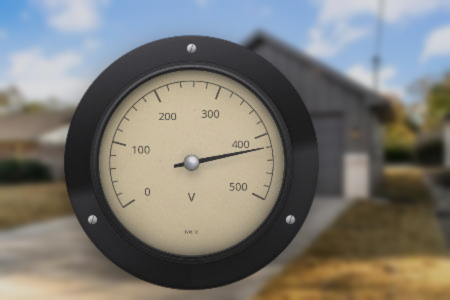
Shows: 420 V
